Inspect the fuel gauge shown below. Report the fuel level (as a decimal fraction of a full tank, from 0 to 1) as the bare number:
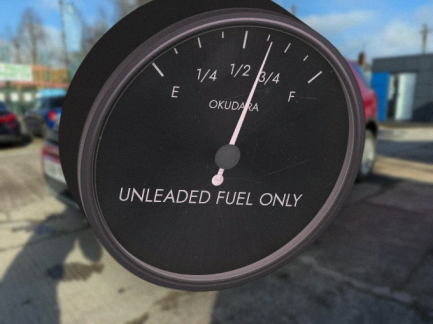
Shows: 0.625
